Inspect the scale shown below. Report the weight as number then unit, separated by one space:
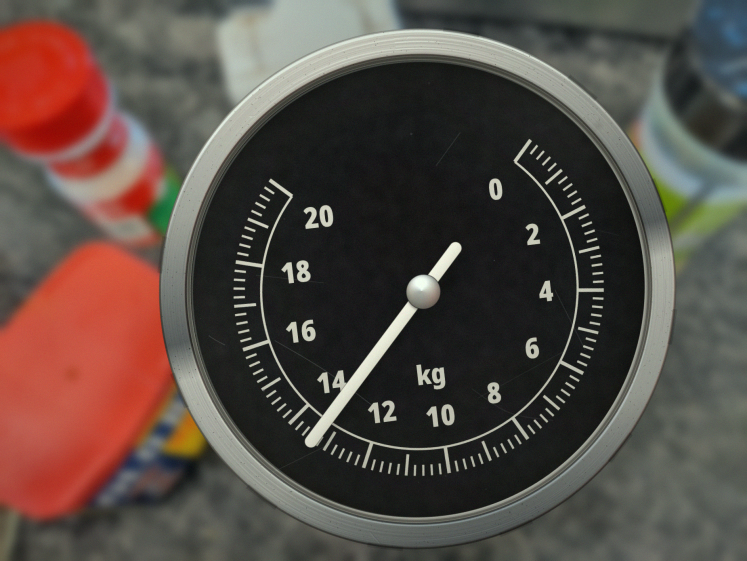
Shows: 13.4 kg
